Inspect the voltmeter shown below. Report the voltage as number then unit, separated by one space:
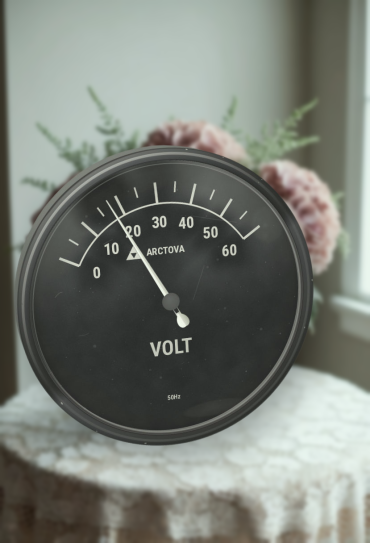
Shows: 17.5 V
